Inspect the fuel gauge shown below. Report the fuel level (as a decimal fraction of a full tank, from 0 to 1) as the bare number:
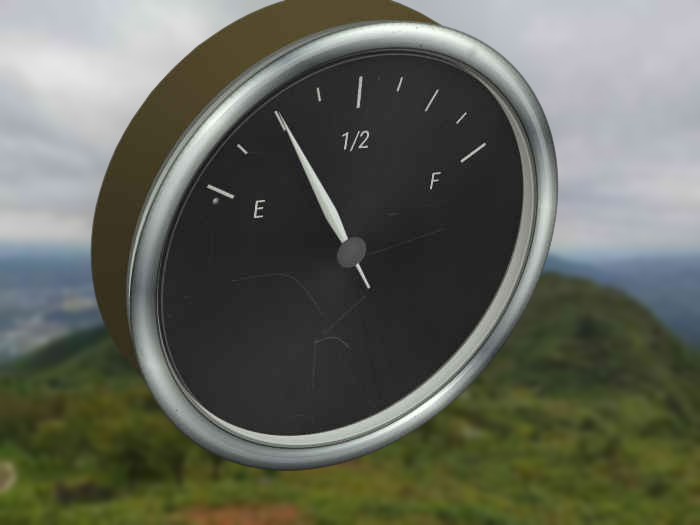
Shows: 0.25
